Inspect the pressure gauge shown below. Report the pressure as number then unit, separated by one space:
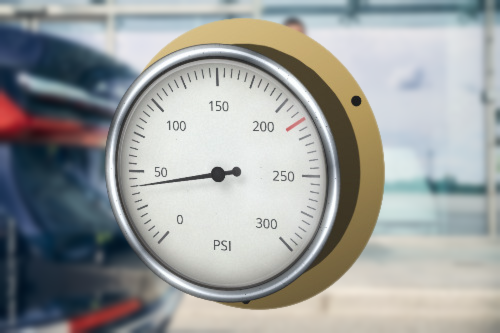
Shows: 40 psi
